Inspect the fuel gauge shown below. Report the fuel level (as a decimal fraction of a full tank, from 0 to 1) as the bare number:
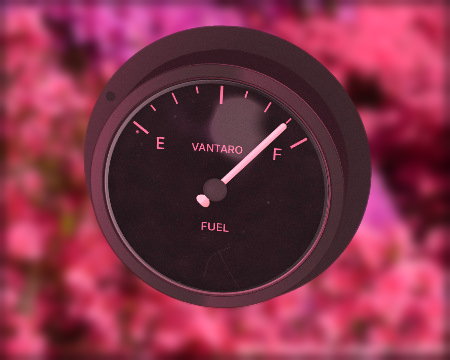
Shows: 0.875
